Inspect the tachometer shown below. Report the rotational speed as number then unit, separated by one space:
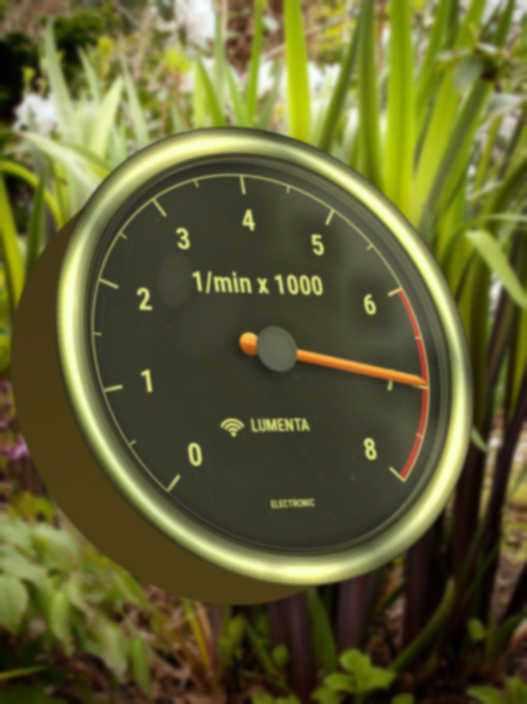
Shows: 7000 rpm
